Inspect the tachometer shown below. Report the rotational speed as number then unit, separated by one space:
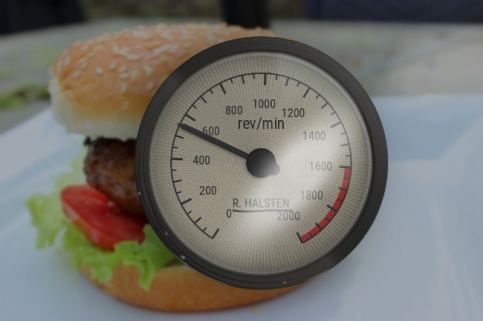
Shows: 550 rpm
